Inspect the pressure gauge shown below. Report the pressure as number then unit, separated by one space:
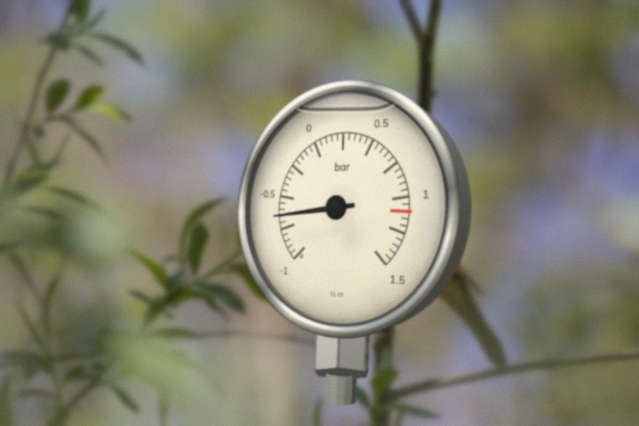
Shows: -0.65 bar
